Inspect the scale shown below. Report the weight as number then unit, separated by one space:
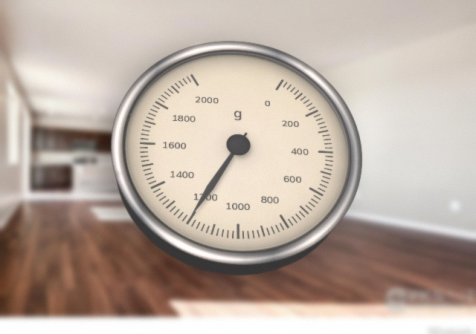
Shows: 1200 g
